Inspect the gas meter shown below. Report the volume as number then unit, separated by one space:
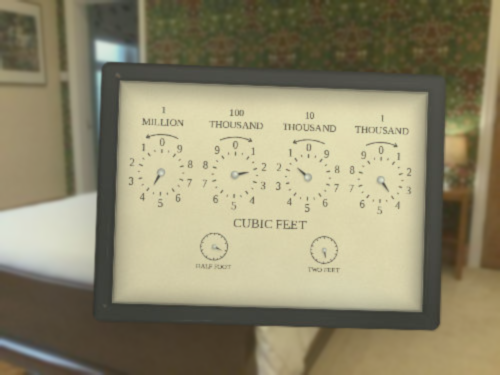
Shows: 421400 ft³
